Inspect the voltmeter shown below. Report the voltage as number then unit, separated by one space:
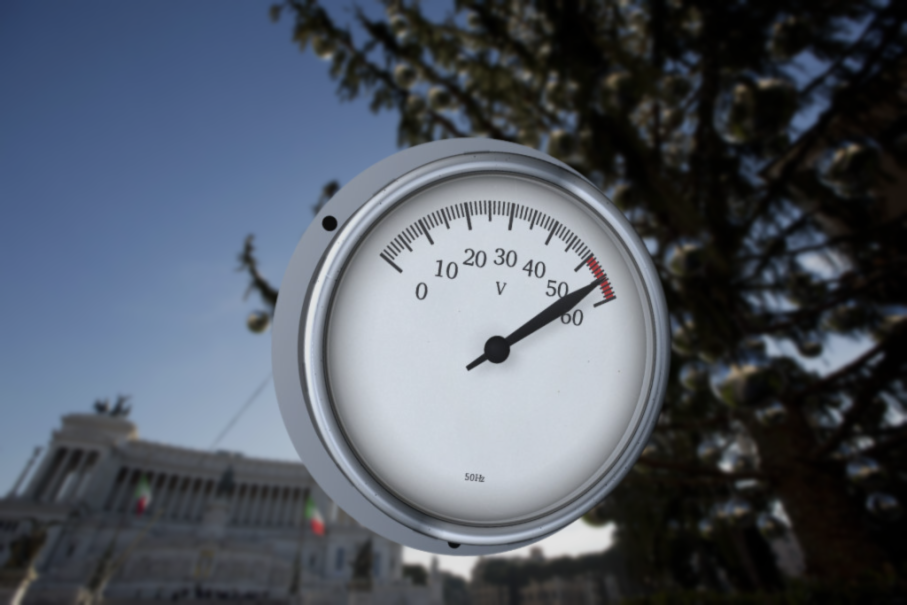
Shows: 55 V
